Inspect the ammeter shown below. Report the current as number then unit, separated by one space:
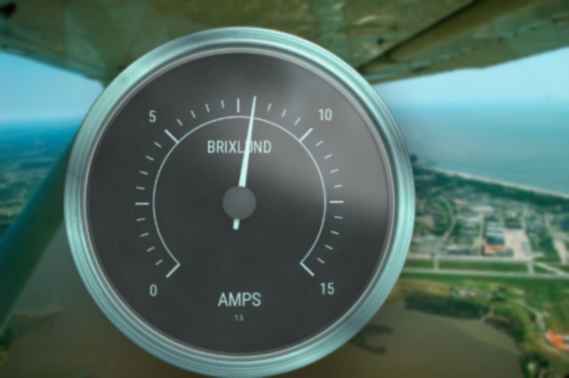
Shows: 8 A
